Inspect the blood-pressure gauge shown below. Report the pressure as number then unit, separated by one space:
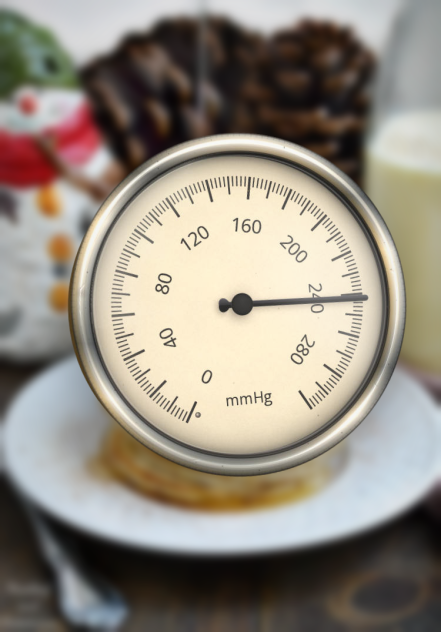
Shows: 242 mmHg
